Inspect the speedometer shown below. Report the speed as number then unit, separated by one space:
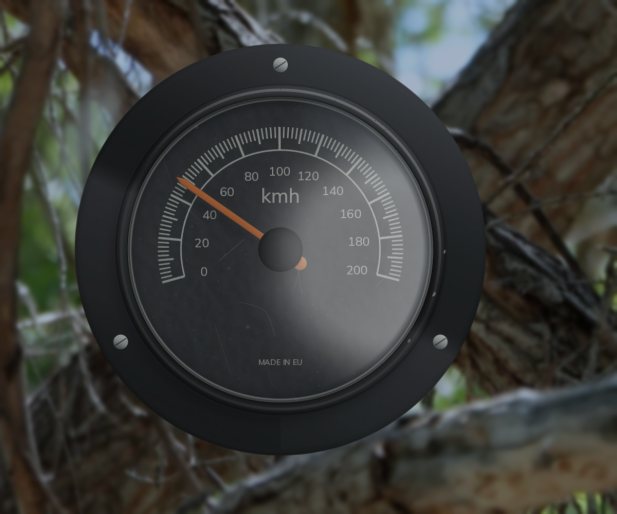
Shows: 48 km/h
